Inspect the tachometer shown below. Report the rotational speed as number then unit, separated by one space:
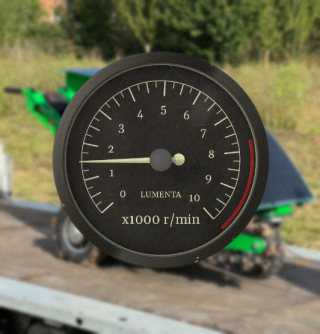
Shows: 1500 rpm
